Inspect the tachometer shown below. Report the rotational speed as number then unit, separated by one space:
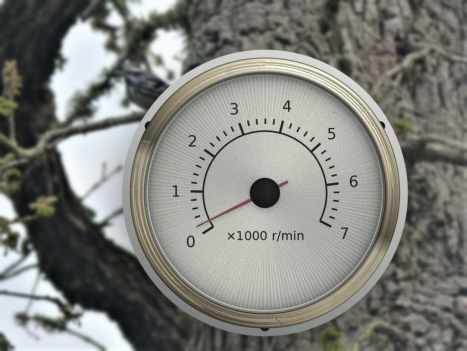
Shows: 200 rpm
